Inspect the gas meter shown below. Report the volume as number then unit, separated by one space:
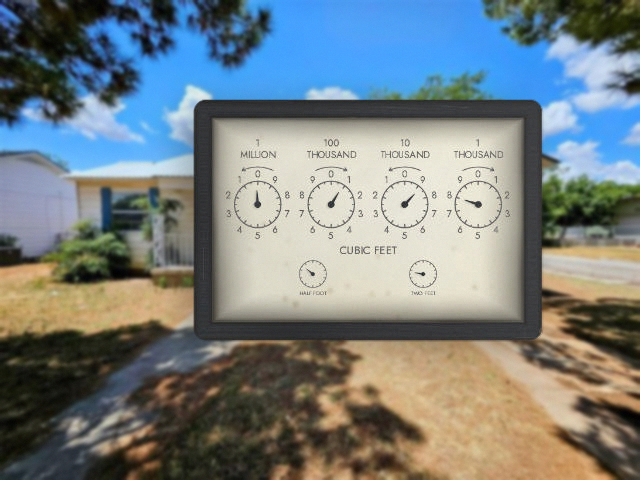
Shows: 8800 ft³
